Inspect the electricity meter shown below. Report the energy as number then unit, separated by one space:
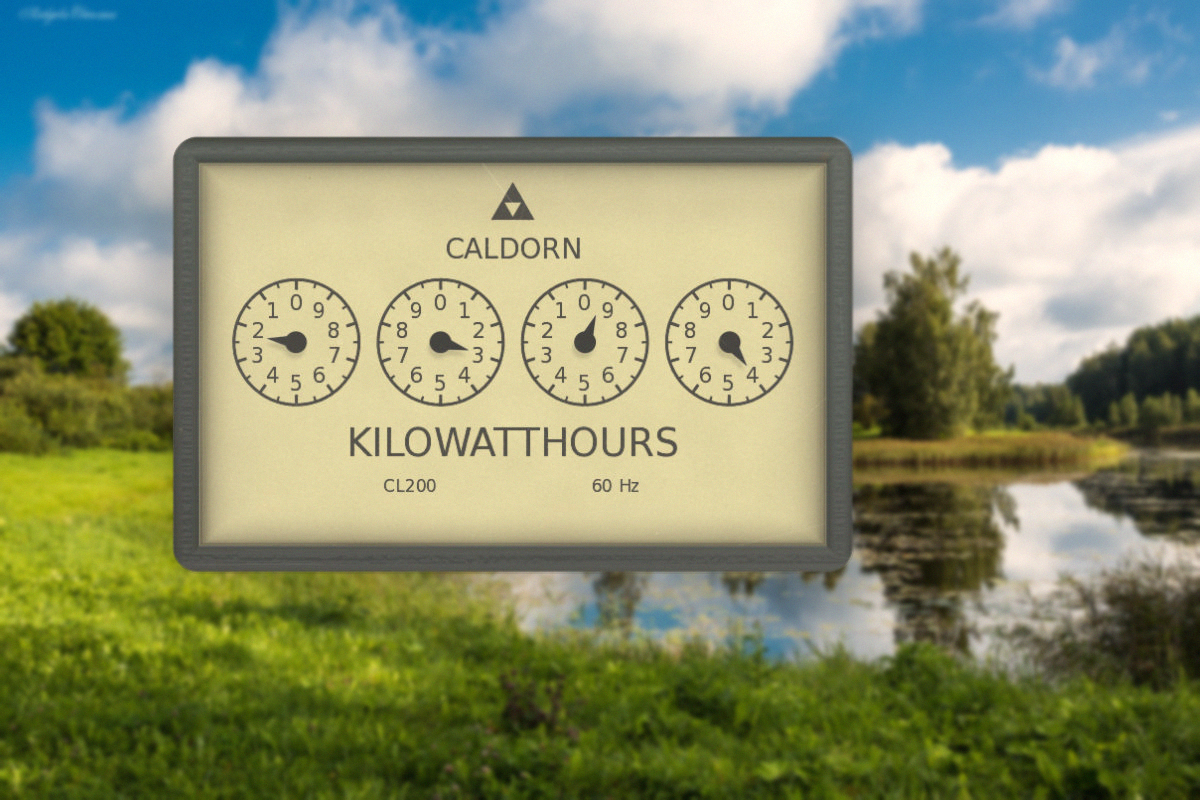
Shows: 2294 kWh
